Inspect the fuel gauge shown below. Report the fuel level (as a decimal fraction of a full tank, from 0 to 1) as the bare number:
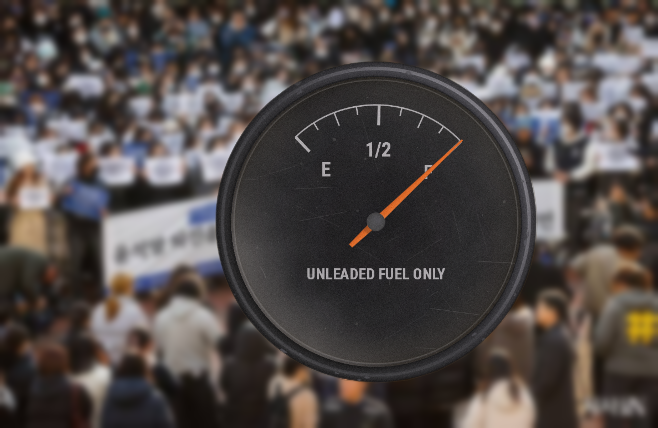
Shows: 1
